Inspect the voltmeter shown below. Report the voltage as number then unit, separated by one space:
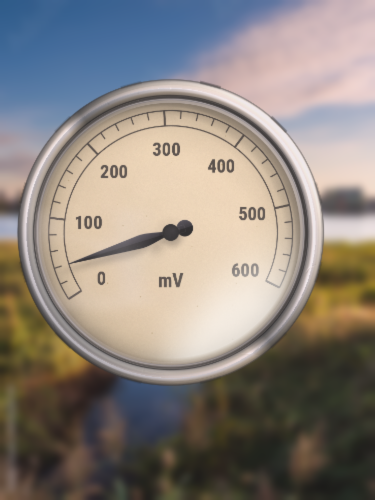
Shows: 40 mV
